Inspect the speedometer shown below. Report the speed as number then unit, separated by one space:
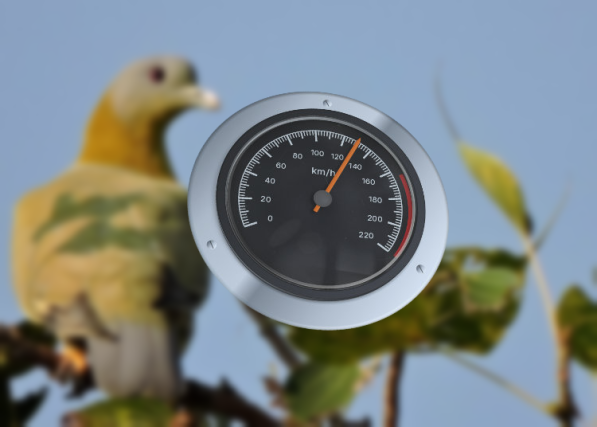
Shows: 130 km/h
